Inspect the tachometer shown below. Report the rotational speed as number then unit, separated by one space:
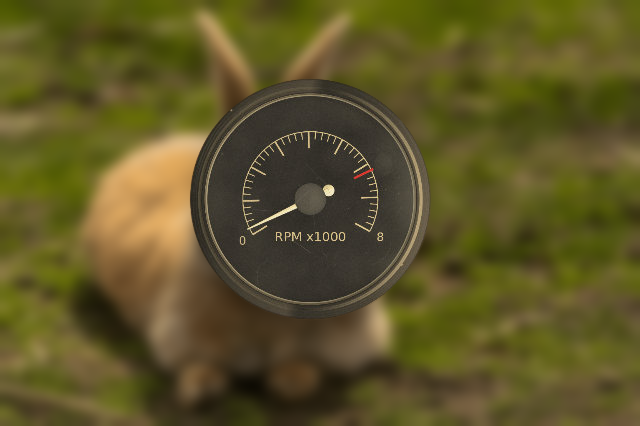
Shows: 200 rpm
